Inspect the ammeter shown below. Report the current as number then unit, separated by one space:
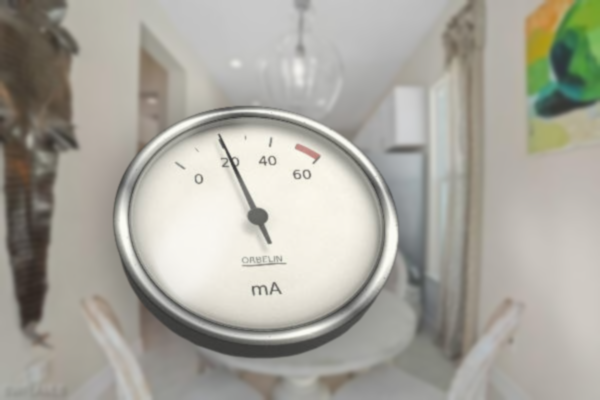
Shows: 20 mA
